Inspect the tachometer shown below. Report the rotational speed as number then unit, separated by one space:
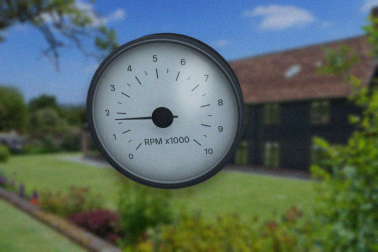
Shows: 1750 rpm
